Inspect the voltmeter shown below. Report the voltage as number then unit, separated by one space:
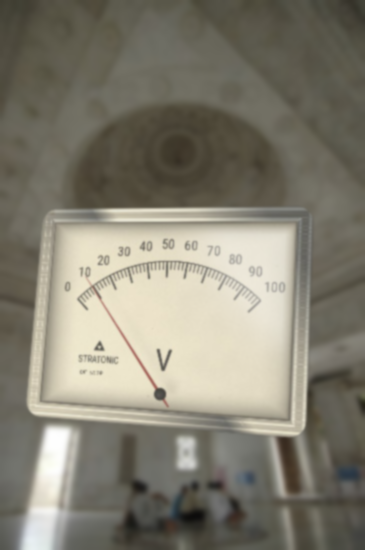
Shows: 10 V
